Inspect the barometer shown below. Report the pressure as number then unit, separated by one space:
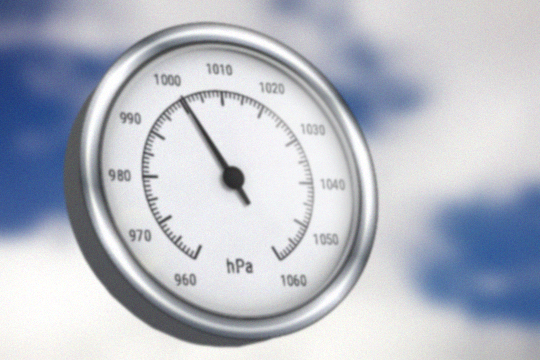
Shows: 1000 hPa
